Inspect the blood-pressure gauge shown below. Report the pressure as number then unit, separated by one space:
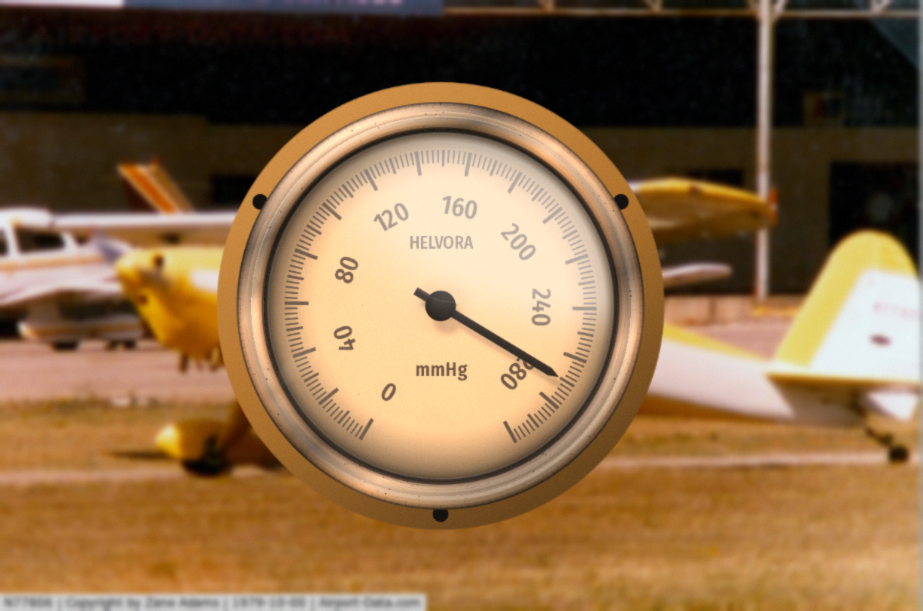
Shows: 270 mmHg
